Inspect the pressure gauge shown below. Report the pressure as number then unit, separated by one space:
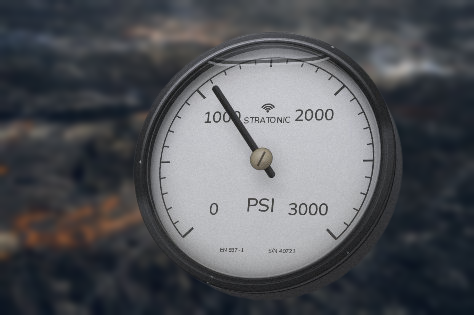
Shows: 1100 psi
